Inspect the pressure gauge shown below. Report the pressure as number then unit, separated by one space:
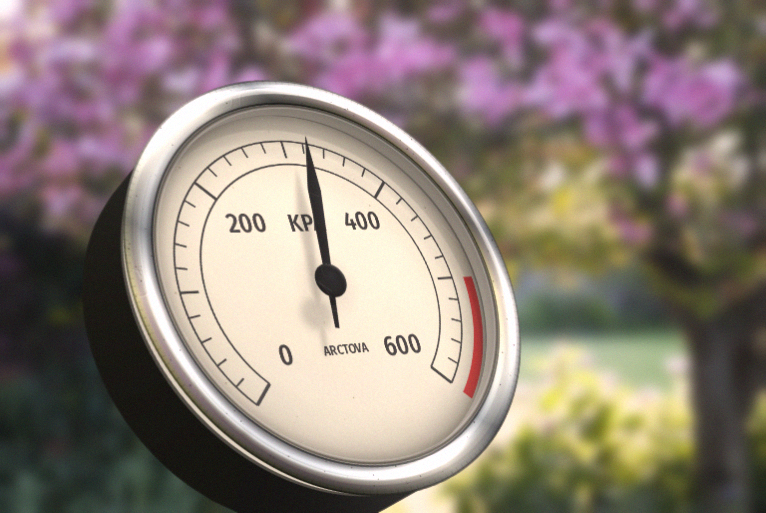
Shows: 320 kPa
